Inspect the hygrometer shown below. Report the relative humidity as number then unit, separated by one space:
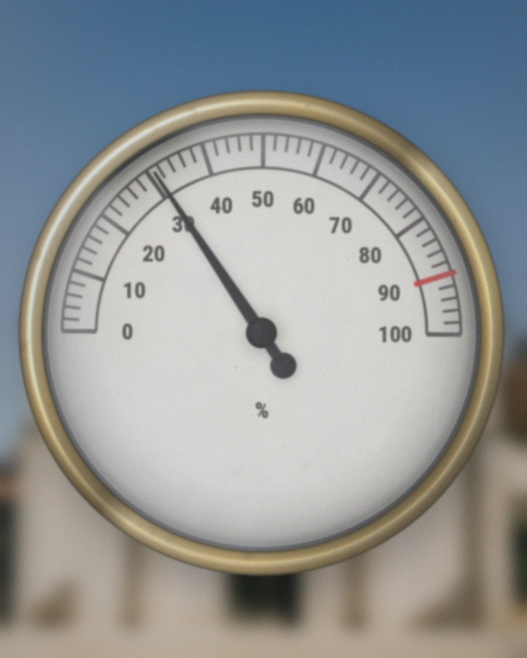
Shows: 31 %
